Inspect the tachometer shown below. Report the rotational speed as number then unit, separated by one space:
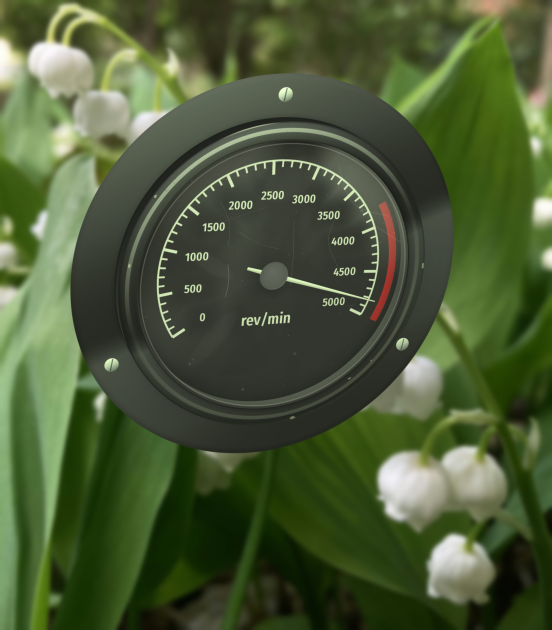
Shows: 4800 rpm
